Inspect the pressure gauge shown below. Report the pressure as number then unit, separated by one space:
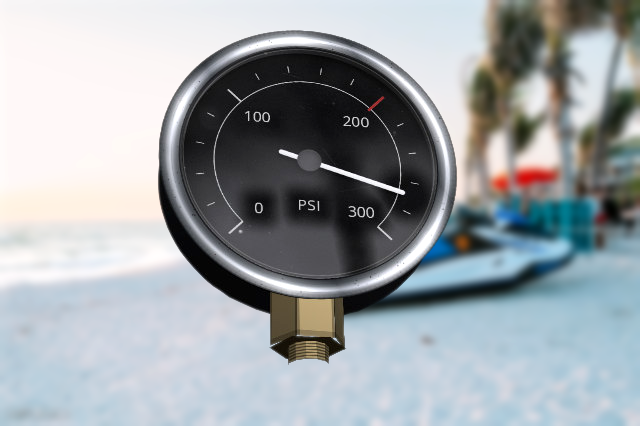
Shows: 270 psi
